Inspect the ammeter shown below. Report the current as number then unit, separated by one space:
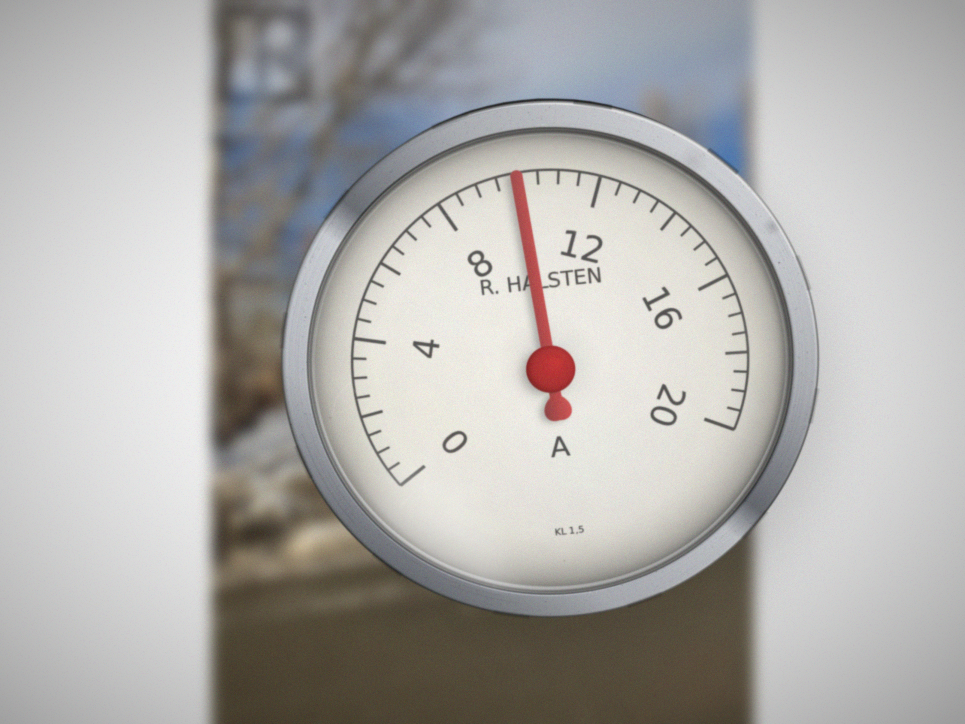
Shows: 10 A
